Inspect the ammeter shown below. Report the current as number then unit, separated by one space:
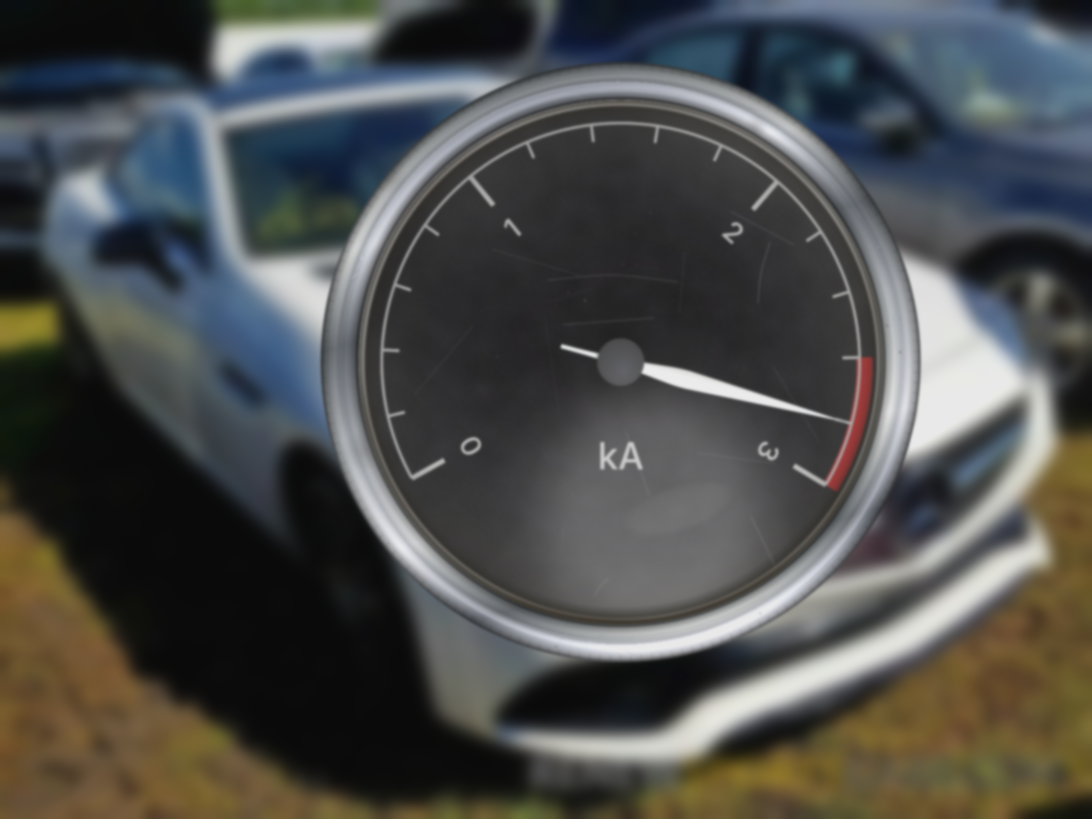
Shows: 2.8 kA
